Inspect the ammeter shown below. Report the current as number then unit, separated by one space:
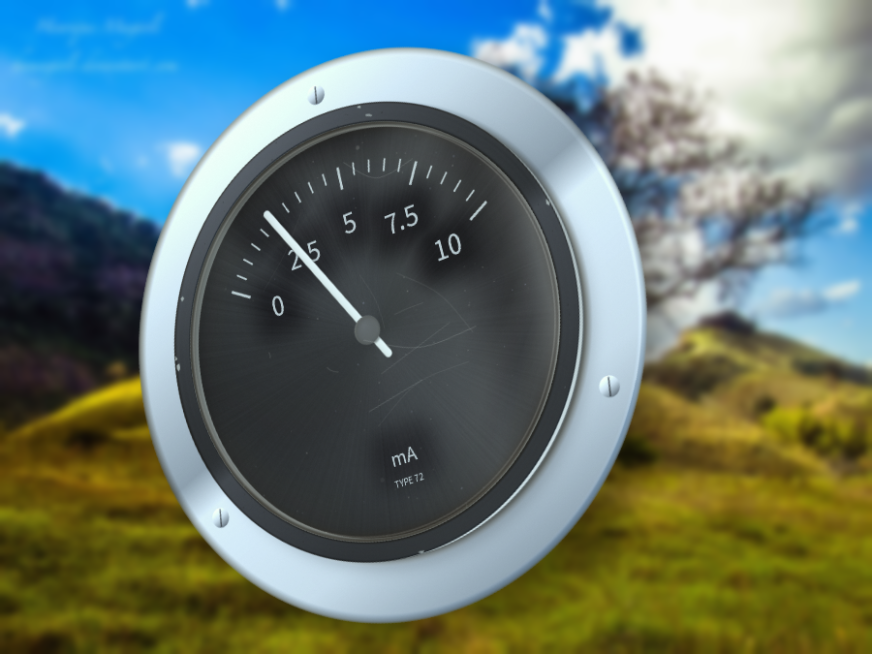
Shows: 2.5 mA
